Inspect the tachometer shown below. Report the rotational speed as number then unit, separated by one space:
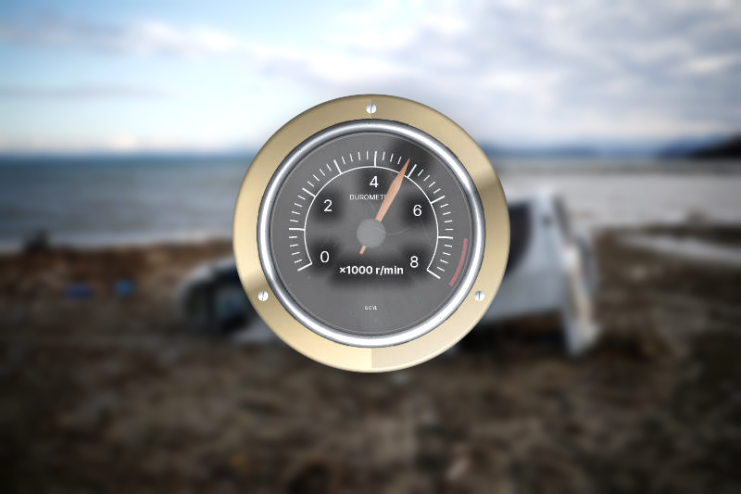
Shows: 4800 rpm
